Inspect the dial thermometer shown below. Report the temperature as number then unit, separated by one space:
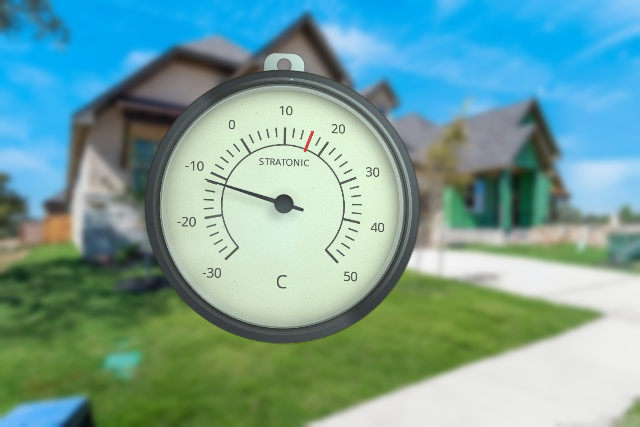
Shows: -12 °C
